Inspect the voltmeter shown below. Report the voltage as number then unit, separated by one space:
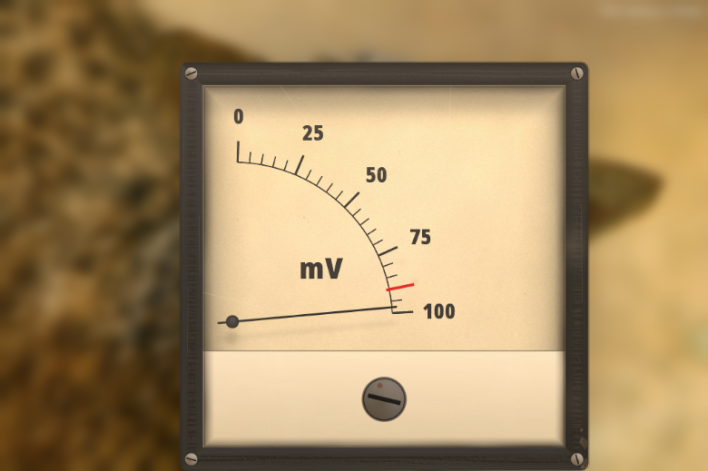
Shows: 97.5 mV
